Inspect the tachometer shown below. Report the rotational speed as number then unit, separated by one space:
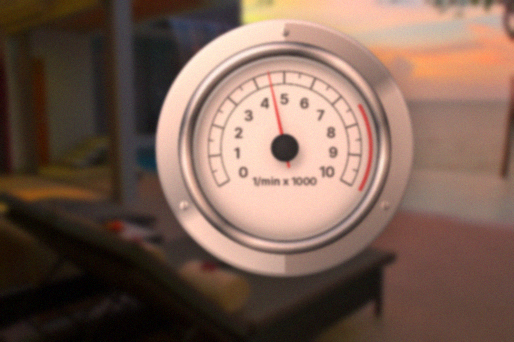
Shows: 4500 rpm
